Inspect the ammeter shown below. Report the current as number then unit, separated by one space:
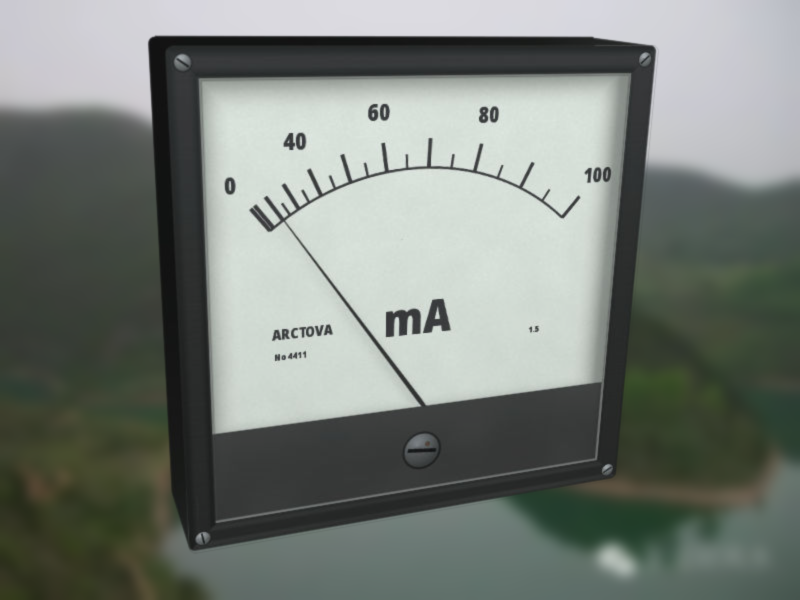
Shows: 20 mA
